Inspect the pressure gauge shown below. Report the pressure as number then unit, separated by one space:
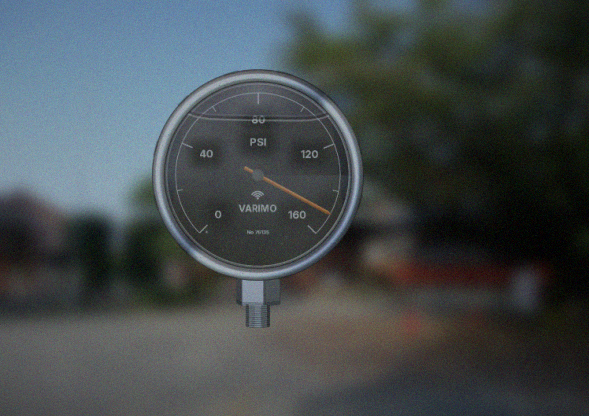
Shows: 150 psi
